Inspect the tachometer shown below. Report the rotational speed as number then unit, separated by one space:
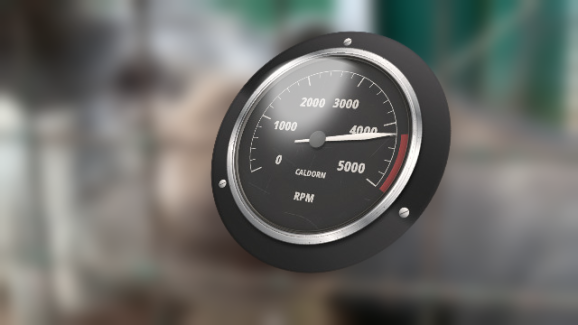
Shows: 4200 rpm
